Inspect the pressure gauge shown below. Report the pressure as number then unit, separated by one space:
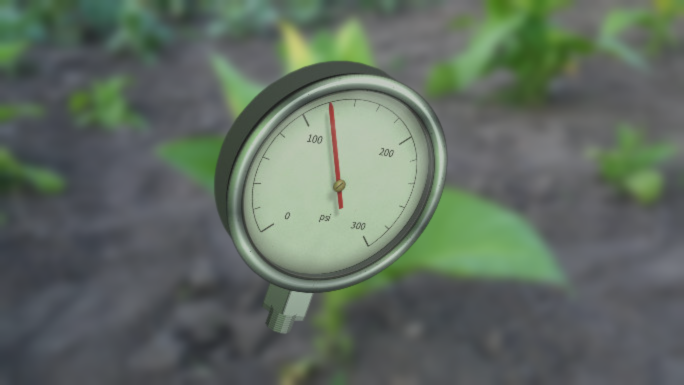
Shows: 120 psi
